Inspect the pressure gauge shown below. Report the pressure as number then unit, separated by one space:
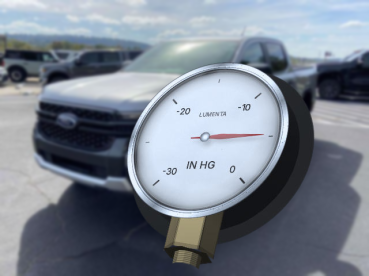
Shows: -5 inHg
